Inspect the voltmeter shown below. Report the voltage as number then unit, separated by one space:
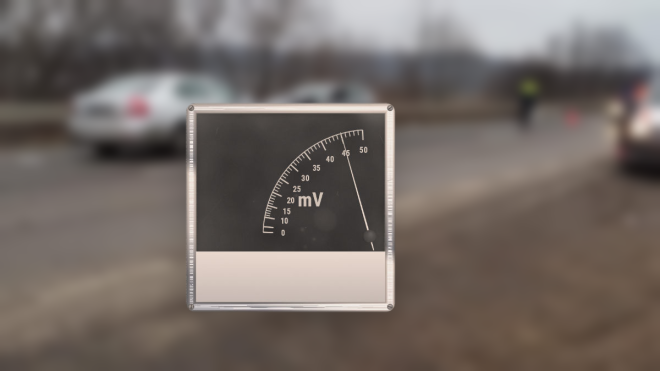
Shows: 45 mV
